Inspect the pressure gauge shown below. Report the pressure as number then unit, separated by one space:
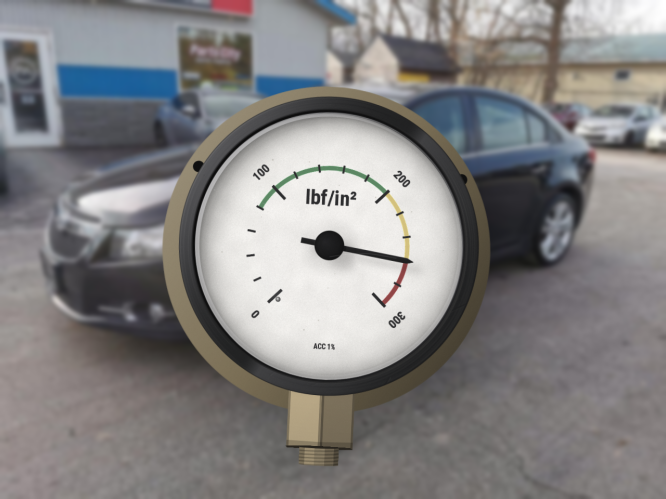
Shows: 260 psi
